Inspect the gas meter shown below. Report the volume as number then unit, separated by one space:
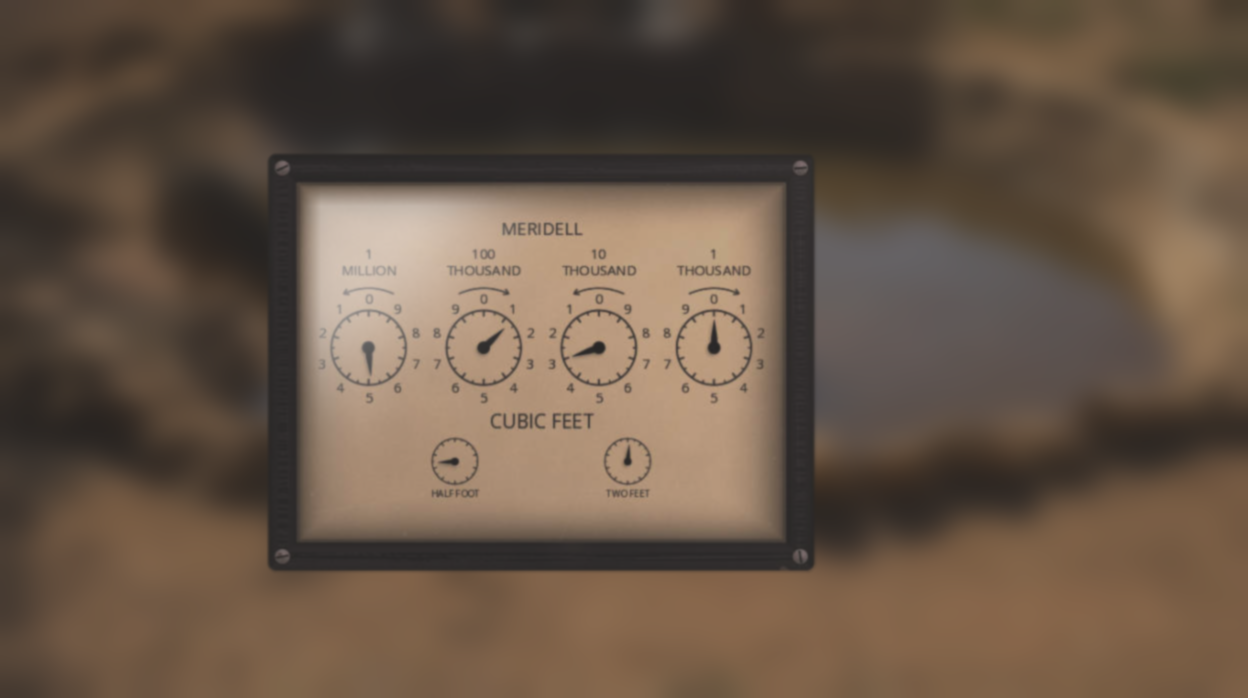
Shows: 513000 ft³
